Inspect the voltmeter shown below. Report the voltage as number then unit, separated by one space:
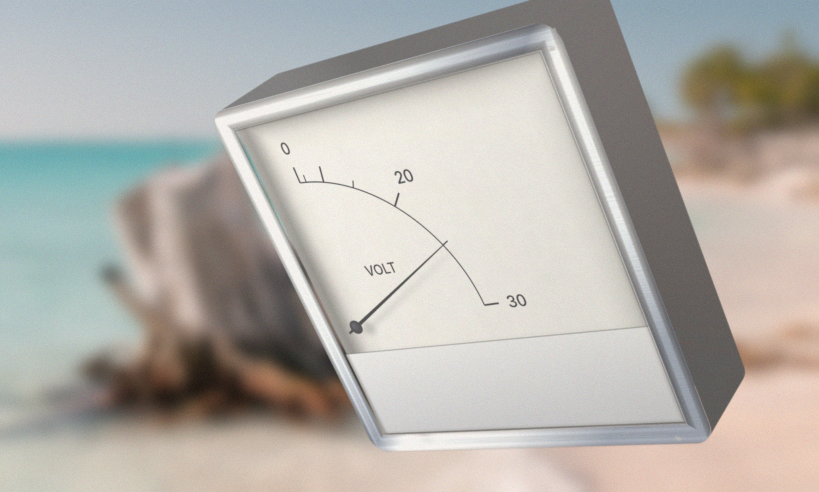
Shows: 25 V
